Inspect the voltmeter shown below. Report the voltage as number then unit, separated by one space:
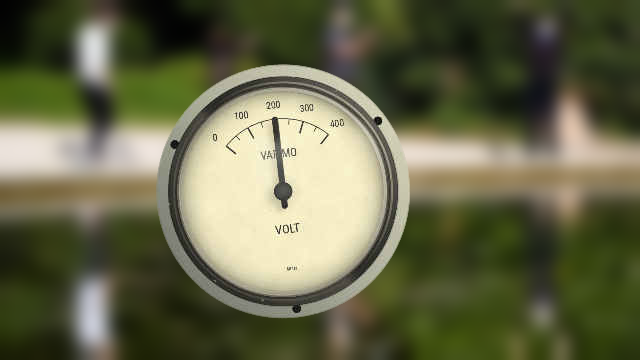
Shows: 200 V
